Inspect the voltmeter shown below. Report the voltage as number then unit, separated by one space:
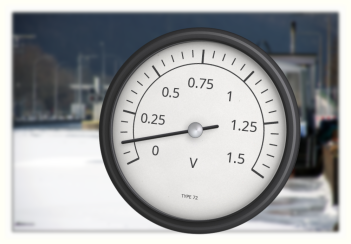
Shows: 0.1 V
